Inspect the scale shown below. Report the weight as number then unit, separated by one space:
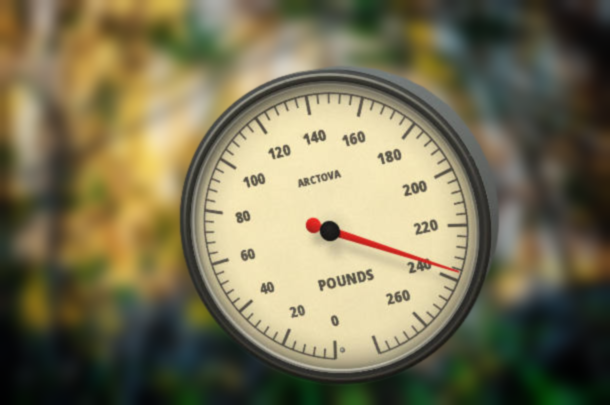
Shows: 236 lb
